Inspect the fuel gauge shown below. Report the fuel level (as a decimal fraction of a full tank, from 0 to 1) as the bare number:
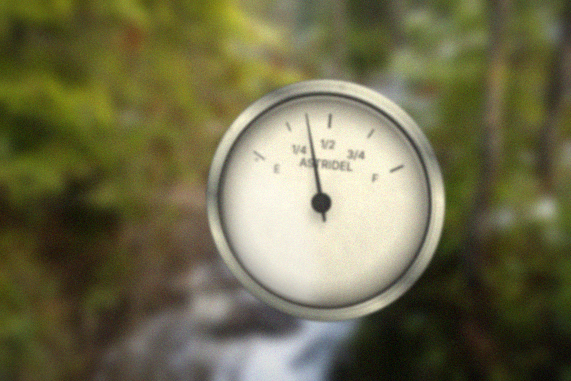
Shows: 0.375
